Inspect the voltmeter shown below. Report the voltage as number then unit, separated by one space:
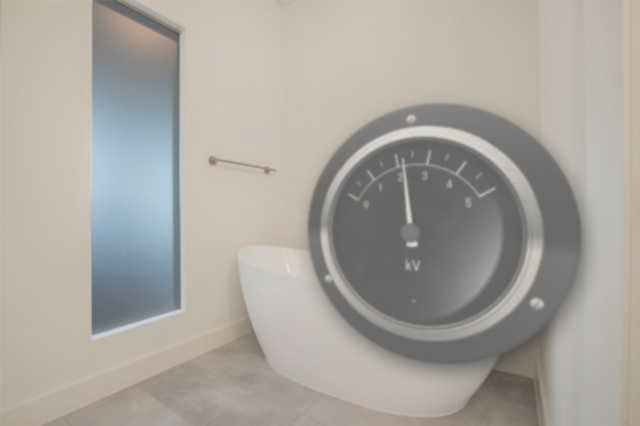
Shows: 2.25 kV
